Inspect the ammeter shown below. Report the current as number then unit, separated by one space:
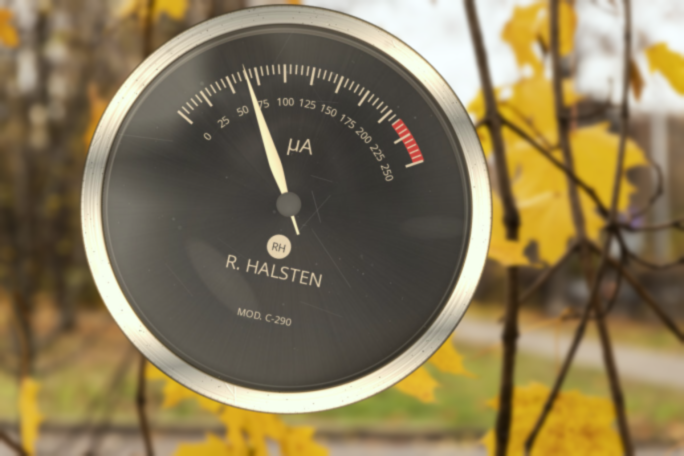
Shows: 65 µA
